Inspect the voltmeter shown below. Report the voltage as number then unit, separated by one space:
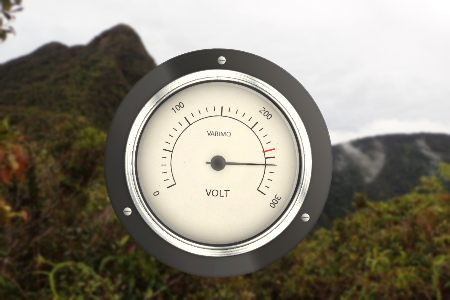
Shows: 260 V
